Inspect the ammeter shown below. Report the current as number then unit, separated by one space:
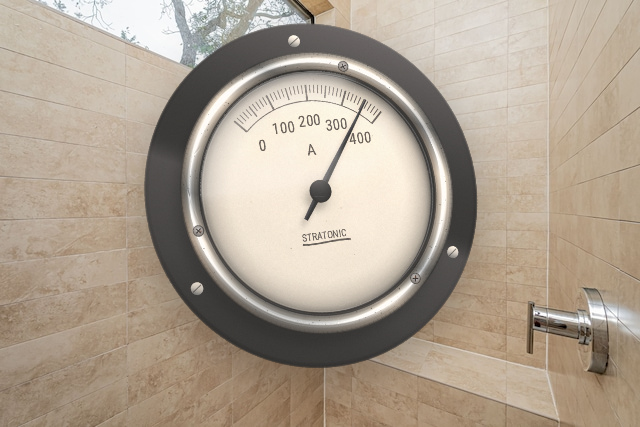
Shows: 350 A
